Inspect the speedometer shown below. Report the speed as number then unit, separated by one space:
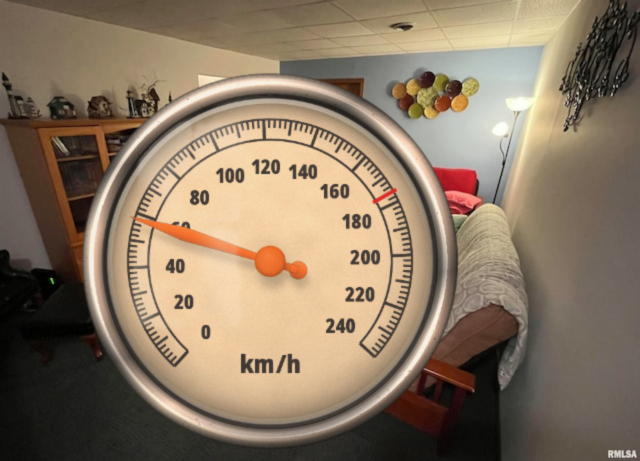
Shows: 58 km/h
